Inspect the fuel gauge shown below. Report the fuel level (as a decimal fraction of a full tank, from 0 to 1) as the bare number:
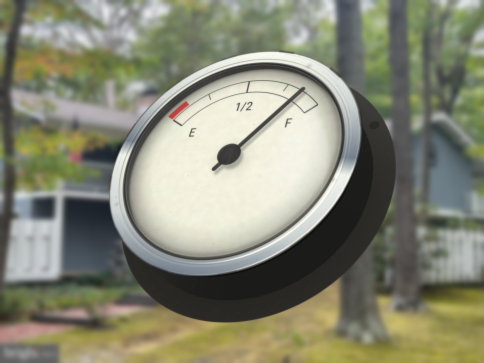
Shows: 0.875
